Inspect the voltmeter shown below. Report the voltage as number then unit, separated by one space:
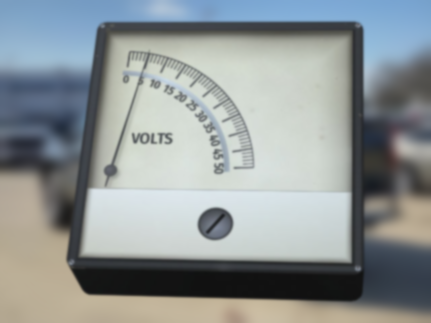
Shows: 5 V
